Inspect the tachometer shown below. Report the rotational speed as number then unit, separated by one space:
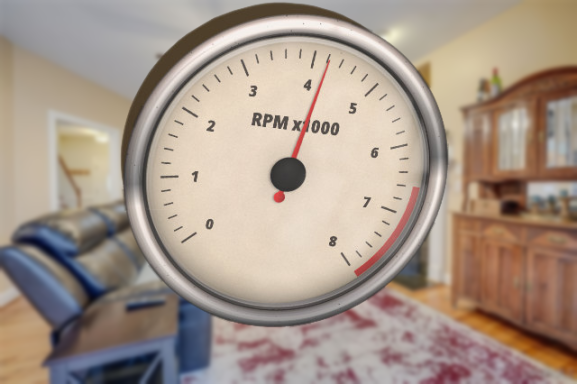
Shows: 4200 rpm
